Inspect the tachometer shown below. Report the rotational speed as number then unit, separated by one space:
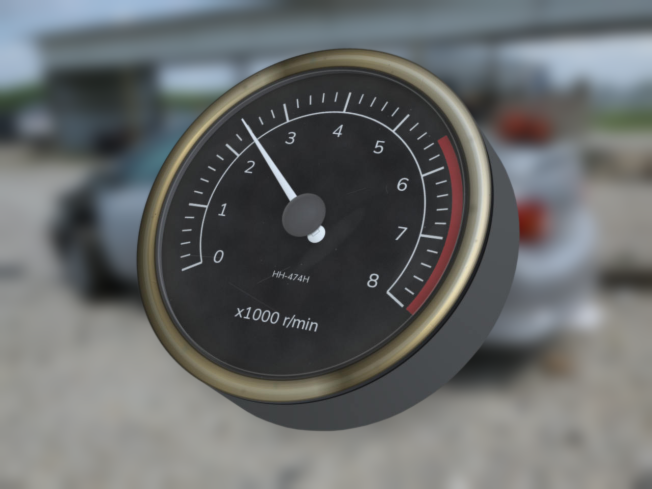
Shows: 2400 rpm
